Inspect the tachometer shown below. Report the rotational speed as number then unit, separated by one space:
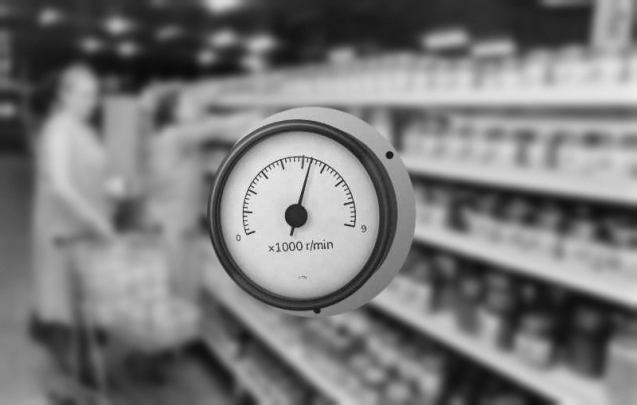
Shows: 5400 rpm
